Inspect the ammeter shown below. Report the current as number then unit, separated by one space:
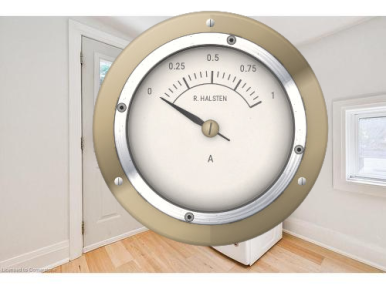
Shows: 0 A
